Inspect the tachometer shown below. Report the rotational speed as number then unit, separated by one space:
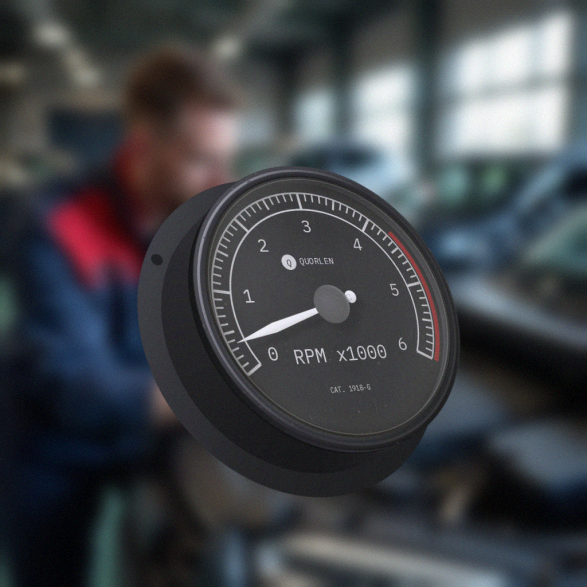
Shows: 350 rpm
